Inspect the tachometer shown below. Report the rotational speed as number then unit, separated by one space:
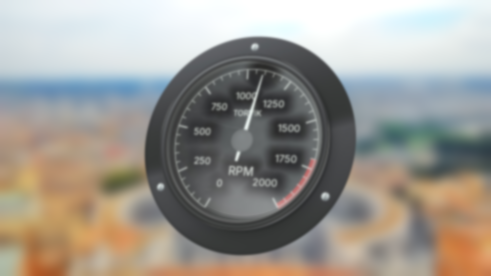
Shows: 1100 rpm
